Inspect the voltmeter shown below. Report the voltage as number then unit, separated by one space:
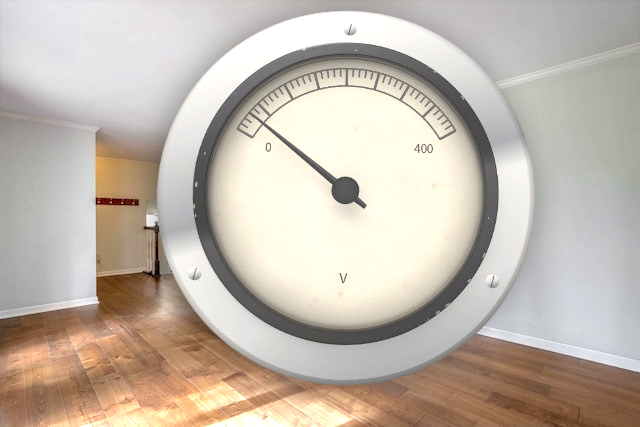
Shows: 30 V
